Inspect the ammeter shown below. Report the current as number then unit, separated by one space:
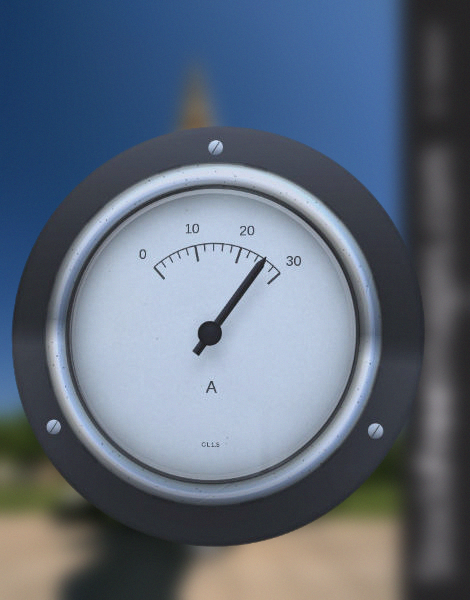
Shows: 26 A
